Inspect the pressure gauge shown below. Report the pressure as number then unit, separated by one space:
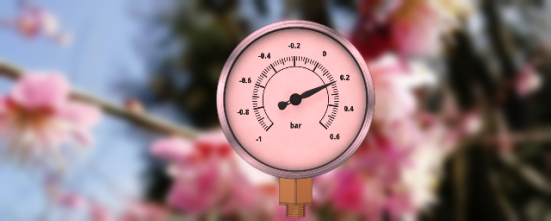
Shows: 0.2 bar
